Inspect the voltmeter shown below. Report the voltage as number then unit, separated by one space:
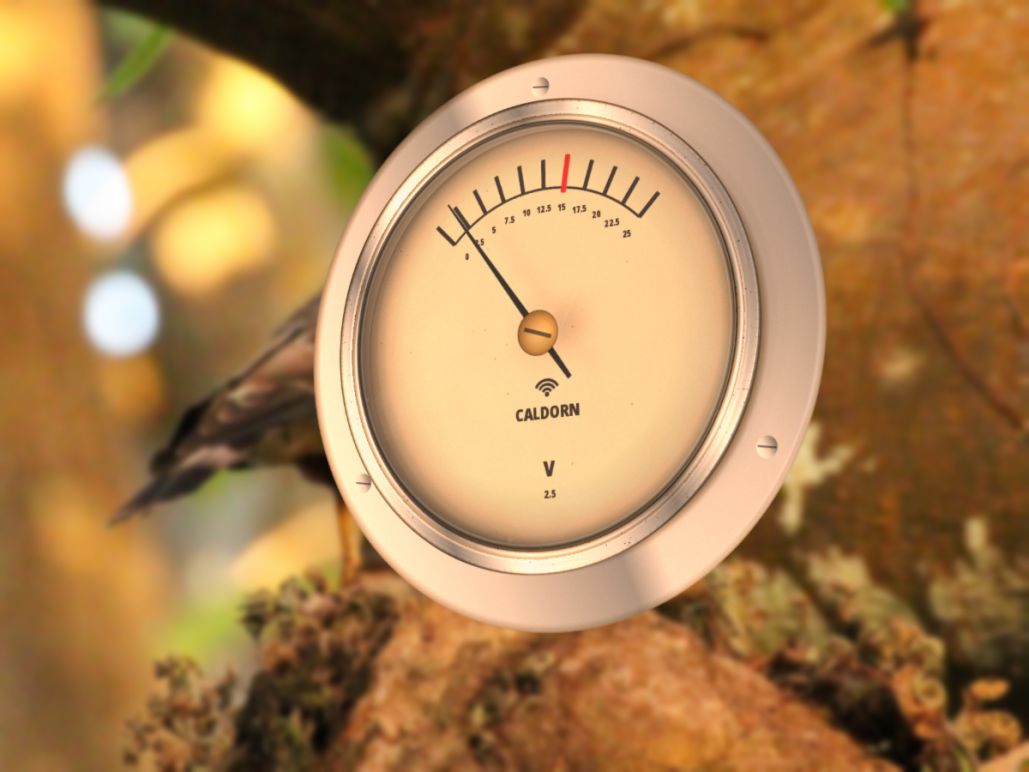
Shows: 2.5 V
